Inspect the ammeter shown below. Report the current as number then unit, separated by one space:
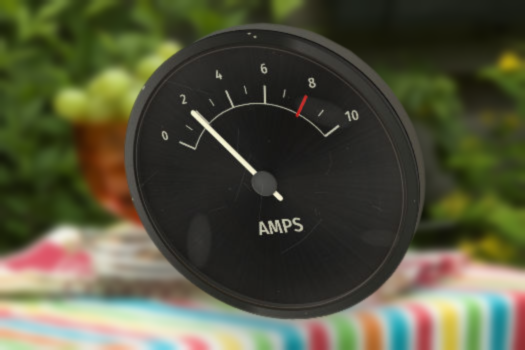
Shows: 2 A
